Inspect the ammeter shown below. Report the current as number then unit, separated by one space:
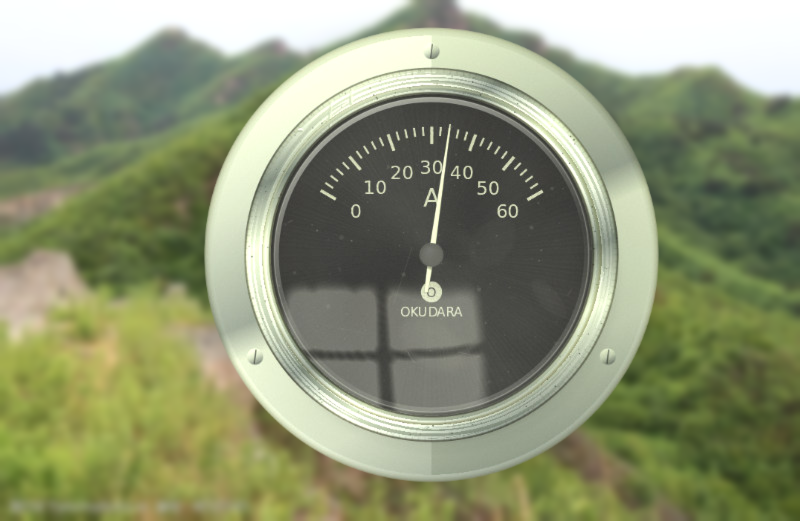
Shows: 34 A
